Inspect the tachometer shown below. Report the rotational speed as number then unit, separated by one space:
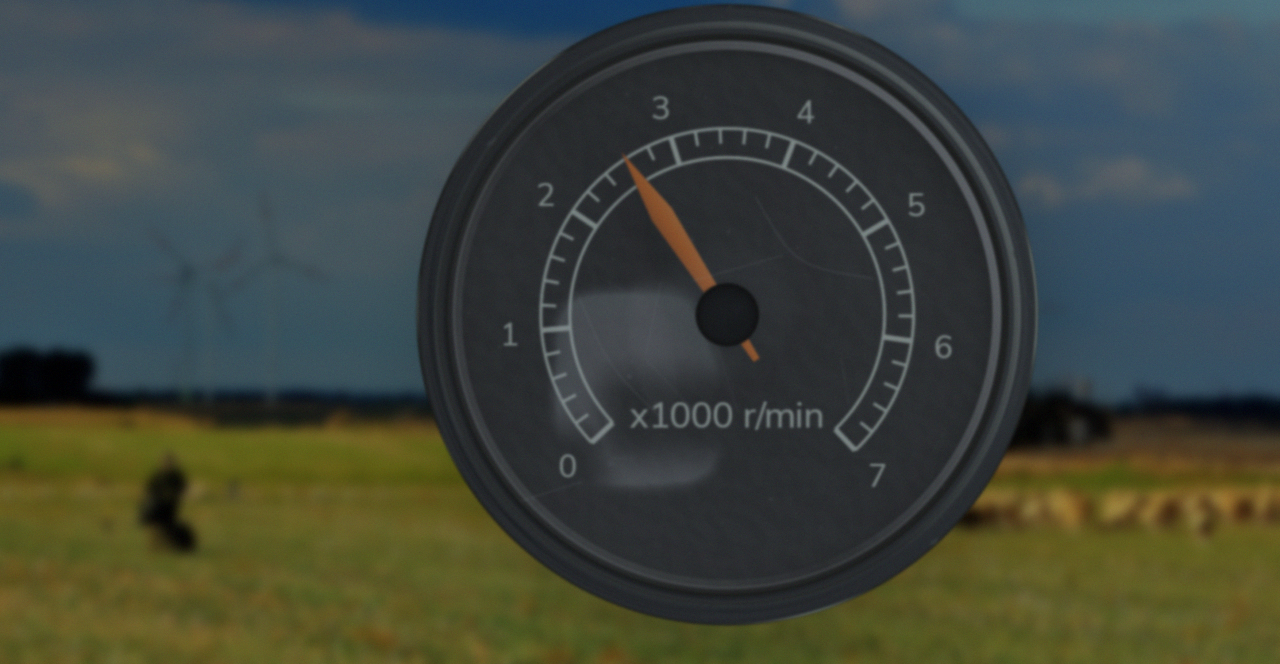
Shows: 2600 rpm
